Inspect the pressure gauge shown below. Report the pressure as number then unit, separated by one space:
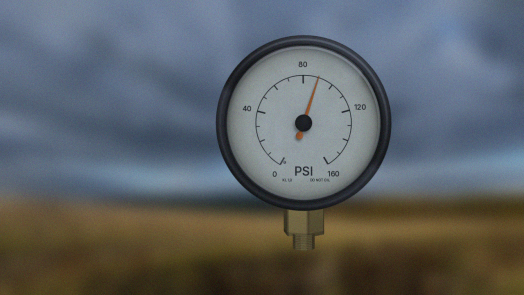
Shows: 90 psi
